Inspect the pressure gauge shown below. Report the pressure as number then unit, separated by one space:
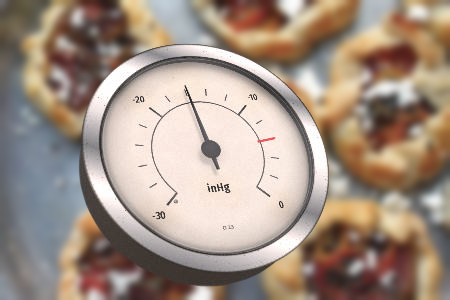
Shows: -16 inHg
